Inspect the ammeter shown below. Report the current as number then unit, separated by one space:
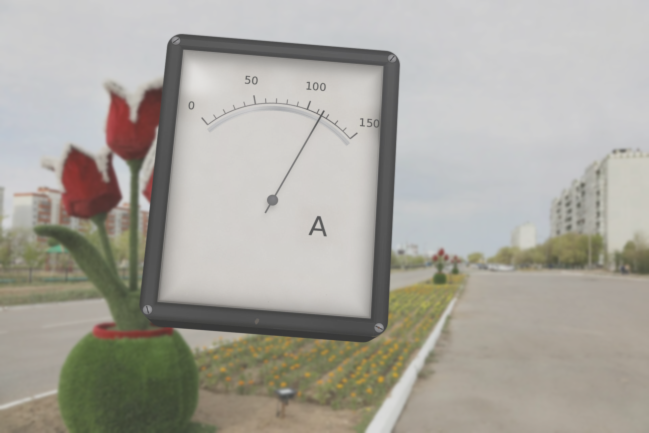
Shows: 115 A
